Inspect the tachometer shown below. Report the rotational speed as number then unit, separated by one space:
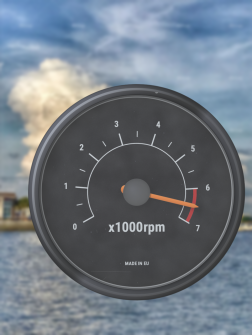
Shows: 6500 rpm
